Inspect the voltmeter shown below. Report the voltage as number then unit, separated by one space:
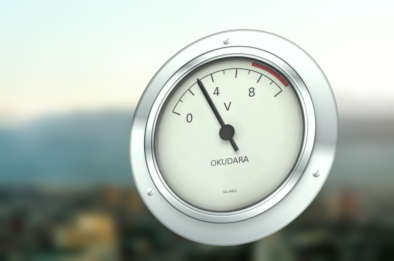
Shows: 3 V
